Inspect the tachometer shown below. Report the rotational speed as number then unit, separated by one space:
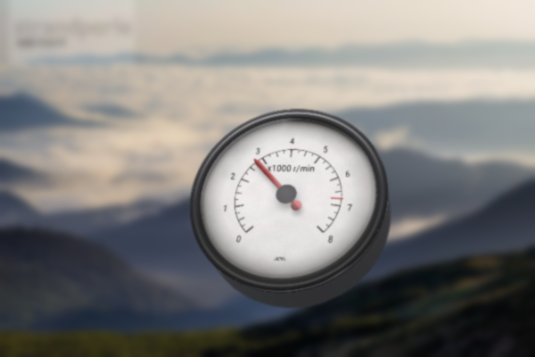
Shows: 2750 rpm
